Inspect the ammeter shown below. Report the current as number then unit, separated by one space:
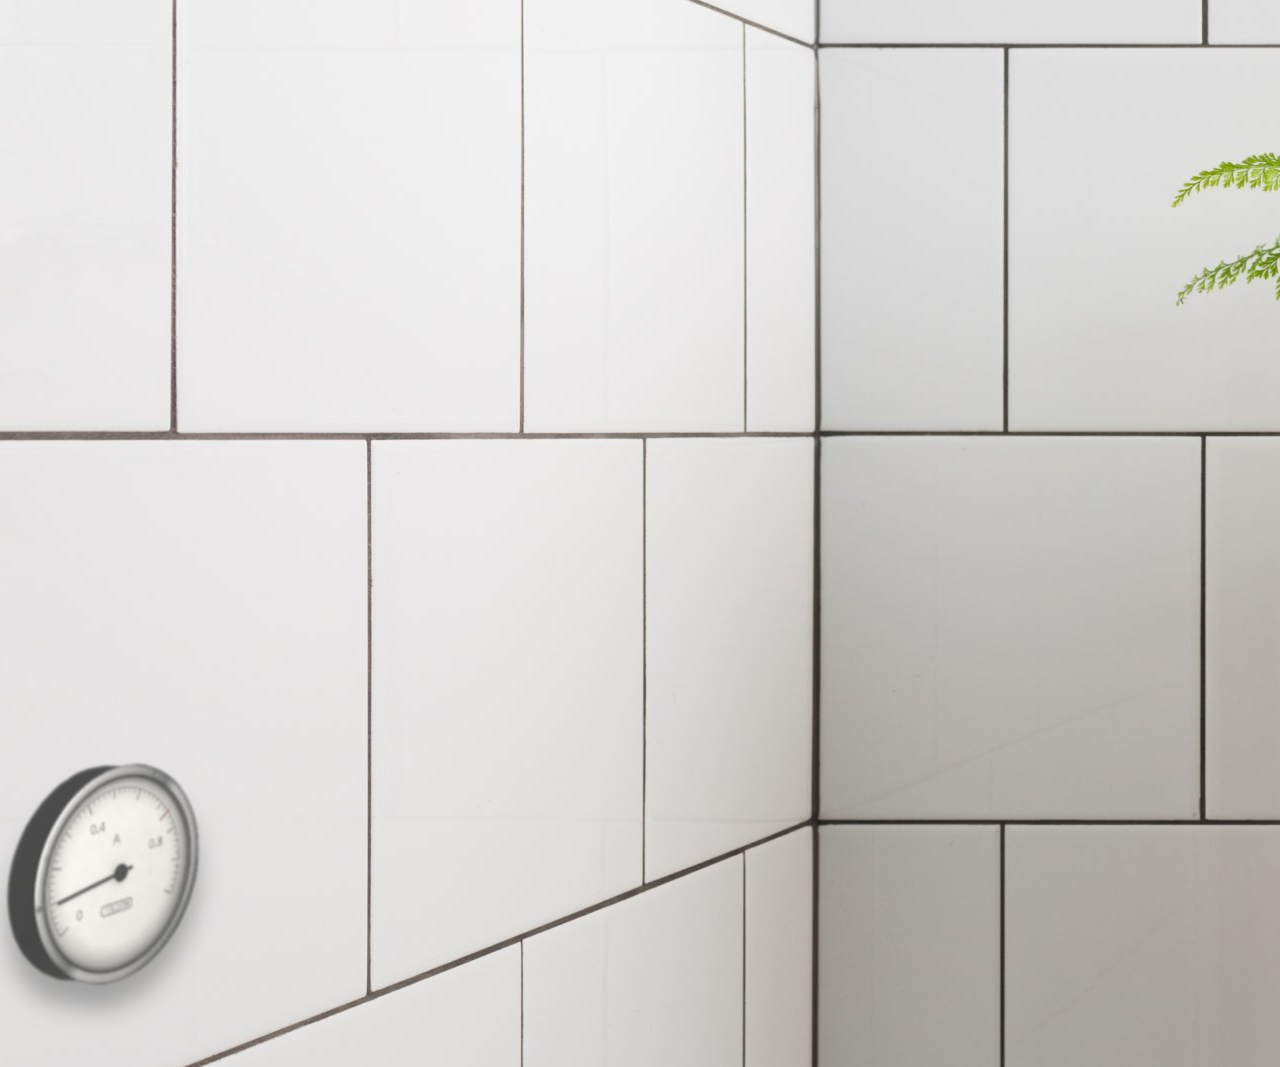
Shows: 0.1 A
